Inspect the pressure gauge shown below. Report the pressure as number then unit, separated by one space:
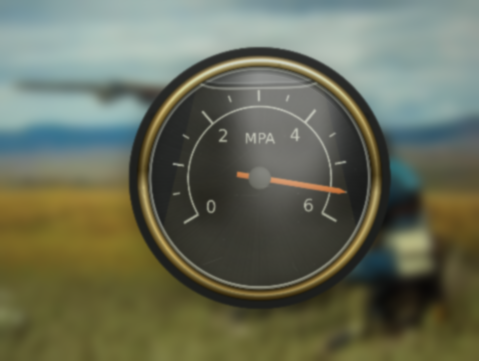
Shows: 5.5 MPa
